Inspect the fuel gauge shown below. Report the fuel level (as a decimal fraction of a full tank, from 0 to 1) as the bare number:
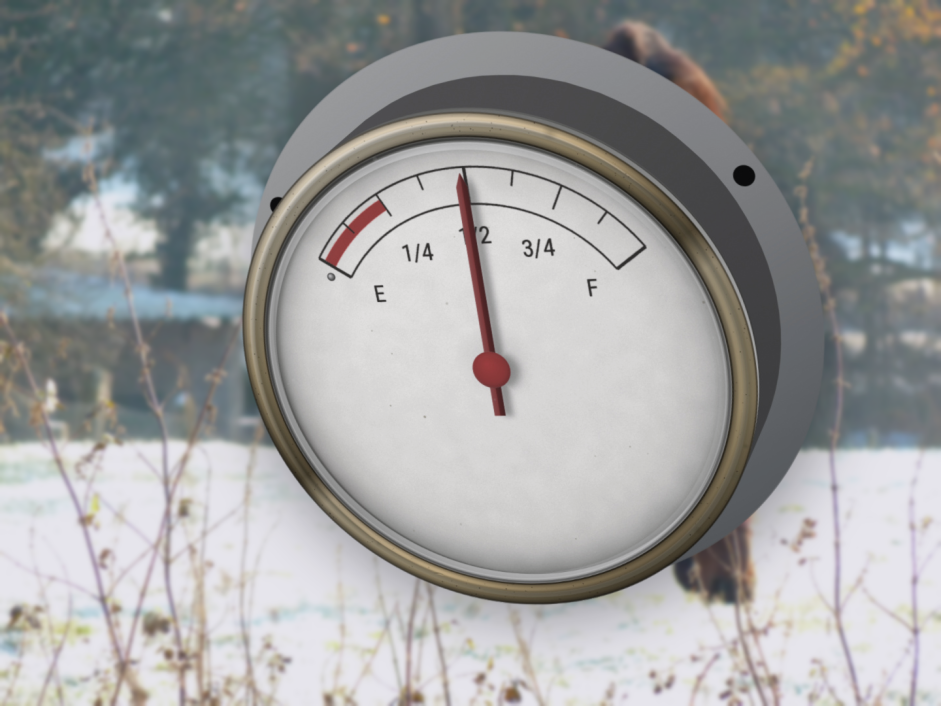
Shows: 0.5
